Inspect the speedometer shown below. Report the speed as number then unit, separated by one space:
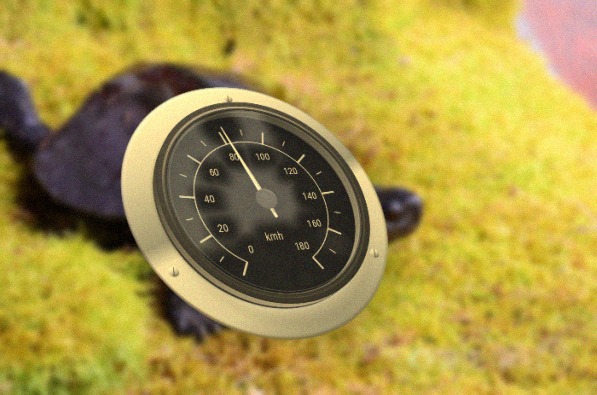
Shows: 80 km/h
